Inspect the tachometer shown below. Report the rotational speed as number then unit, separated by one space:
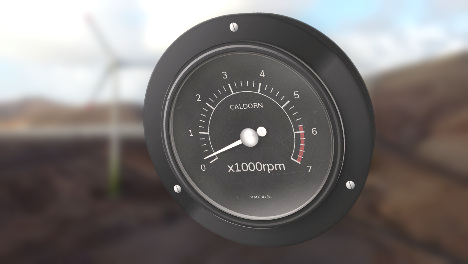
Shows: 200 rpm
